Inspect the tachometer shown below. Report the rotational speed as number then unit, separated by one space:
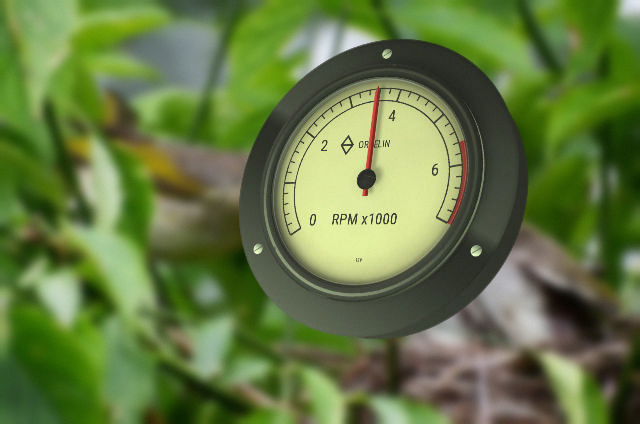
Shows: 3600 rpm
